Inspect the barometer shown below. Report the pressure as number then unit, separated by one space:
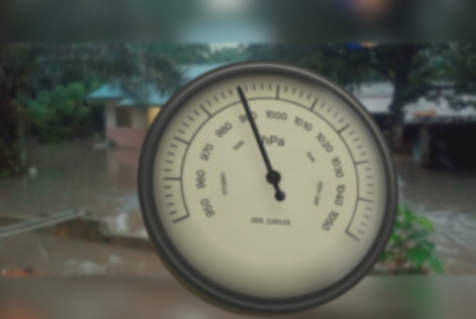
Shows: 990 hPa
